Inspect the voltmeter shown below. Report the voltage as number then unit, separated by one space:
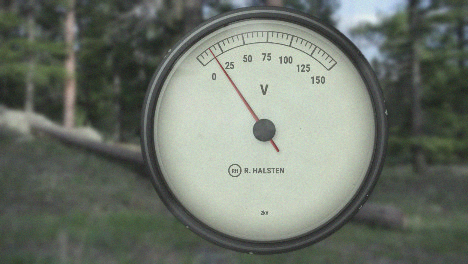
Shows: 15 V
